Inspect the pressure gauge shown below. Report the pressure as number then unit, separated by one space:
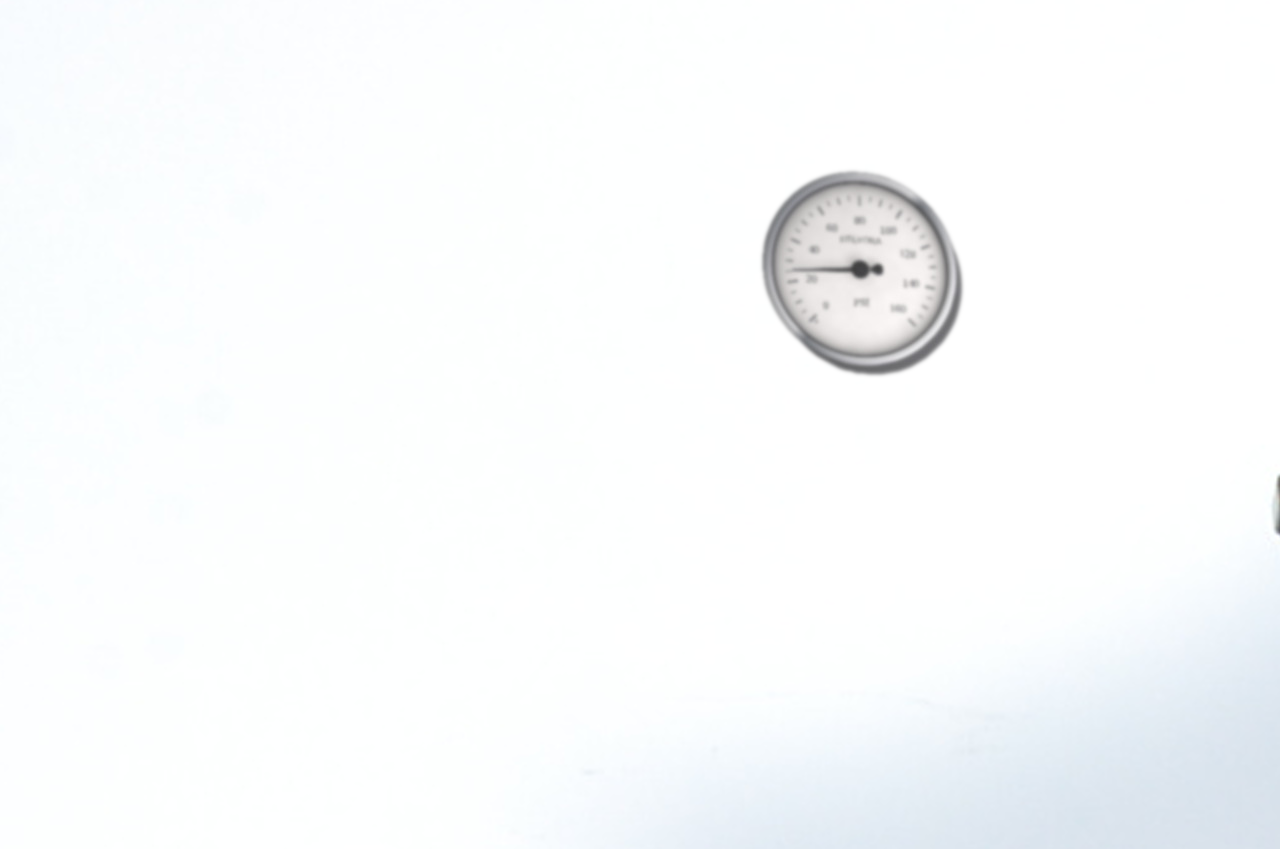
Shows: 25 psi
